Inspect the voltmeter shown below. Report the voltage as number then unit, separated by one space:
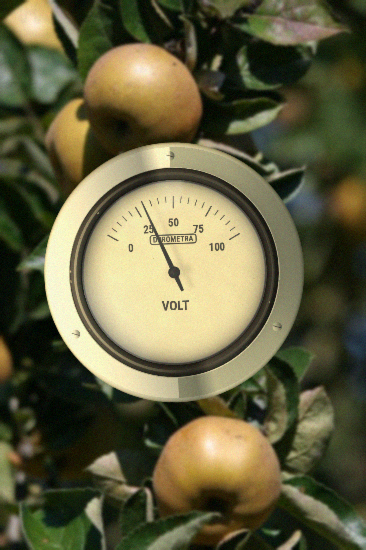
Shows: 30 V
